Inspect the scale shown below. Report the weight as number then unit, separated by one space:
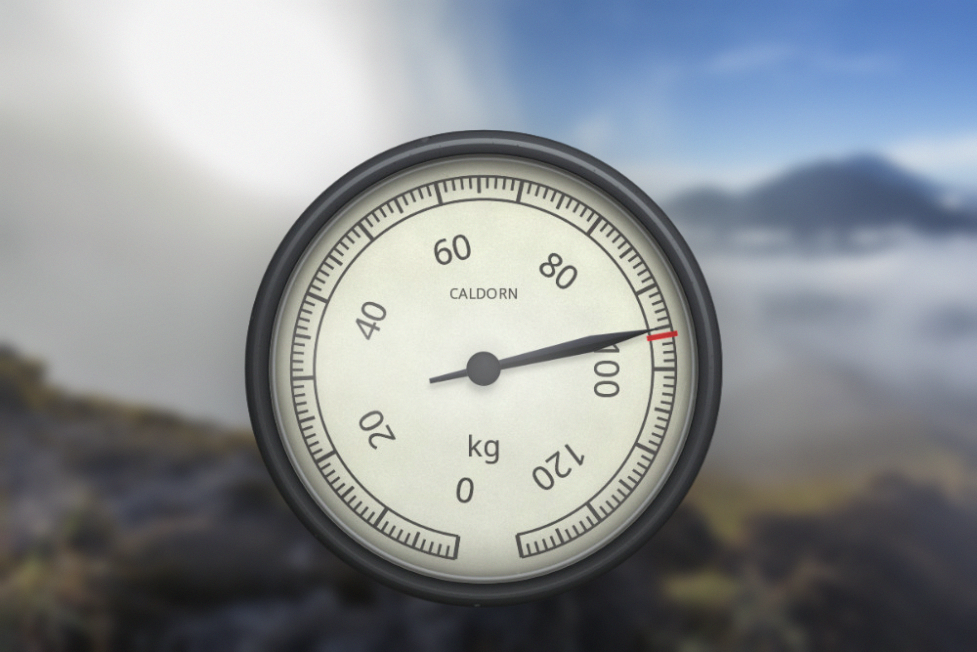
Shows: 95 kg
